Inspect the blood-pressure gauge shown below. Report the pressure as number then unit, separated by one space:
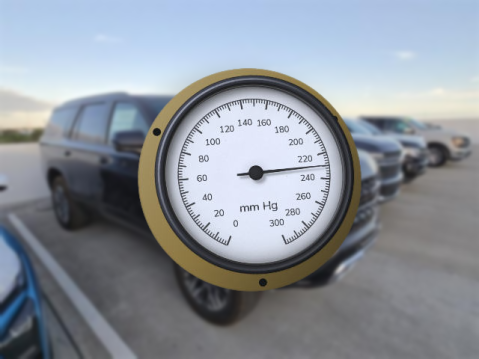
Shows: 230 mmHg
